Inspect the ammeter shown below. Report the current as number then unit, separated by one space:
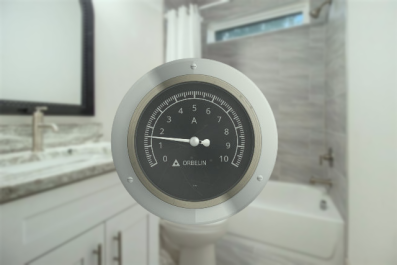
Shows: 1.5 A
